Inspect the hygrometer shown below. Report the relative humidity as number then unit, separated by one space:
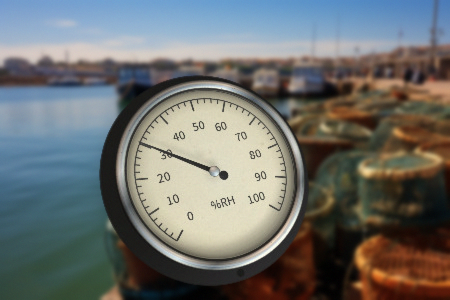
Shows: 30 %
